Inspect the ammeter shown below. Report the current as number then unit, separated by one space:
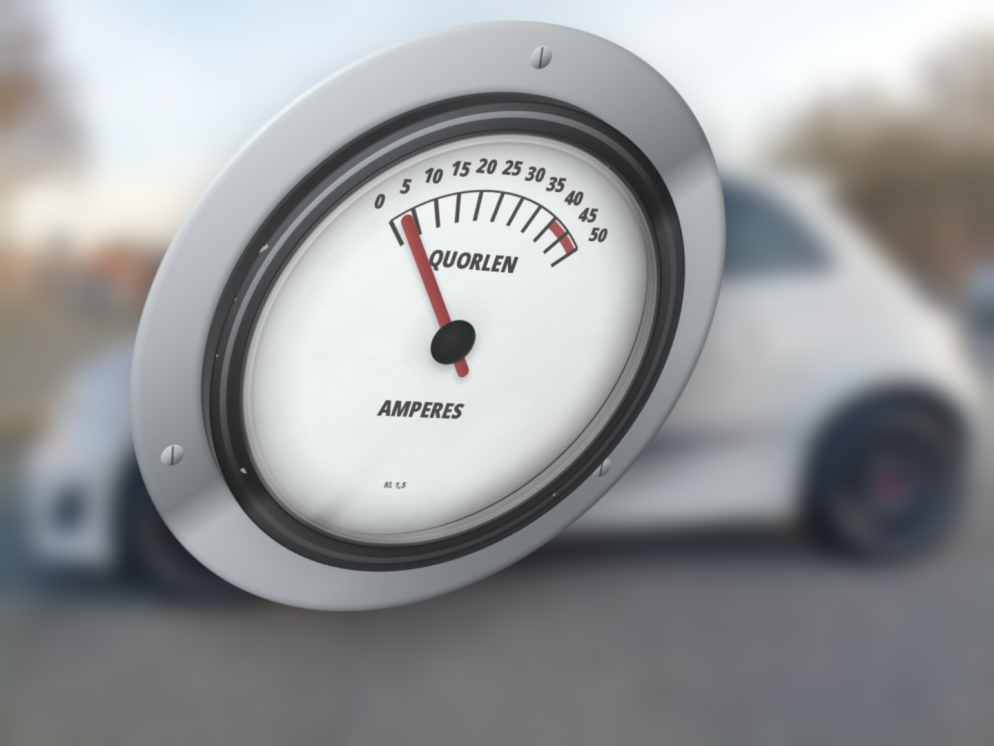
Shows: 2.5 A
